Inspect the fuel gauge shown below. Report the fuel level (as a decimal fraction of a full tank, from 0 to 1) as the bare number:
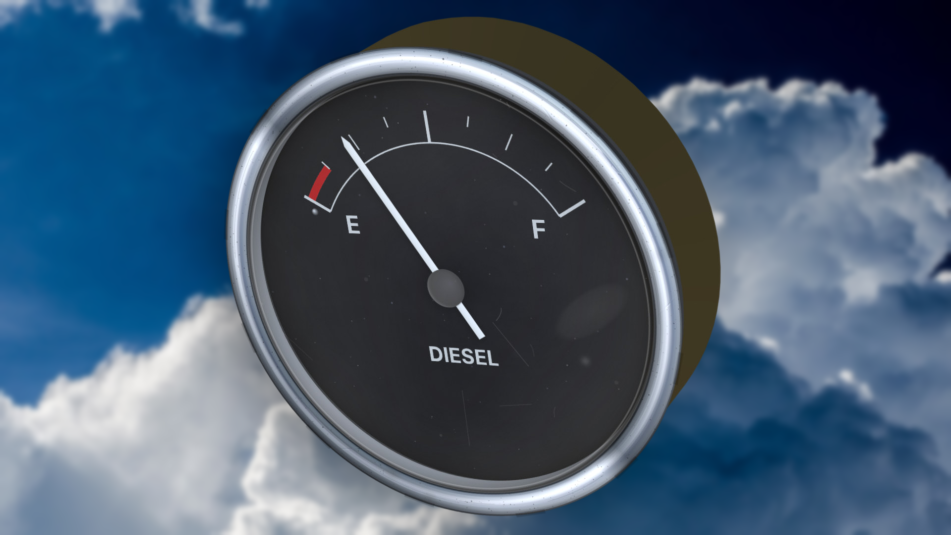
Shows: 0.25
